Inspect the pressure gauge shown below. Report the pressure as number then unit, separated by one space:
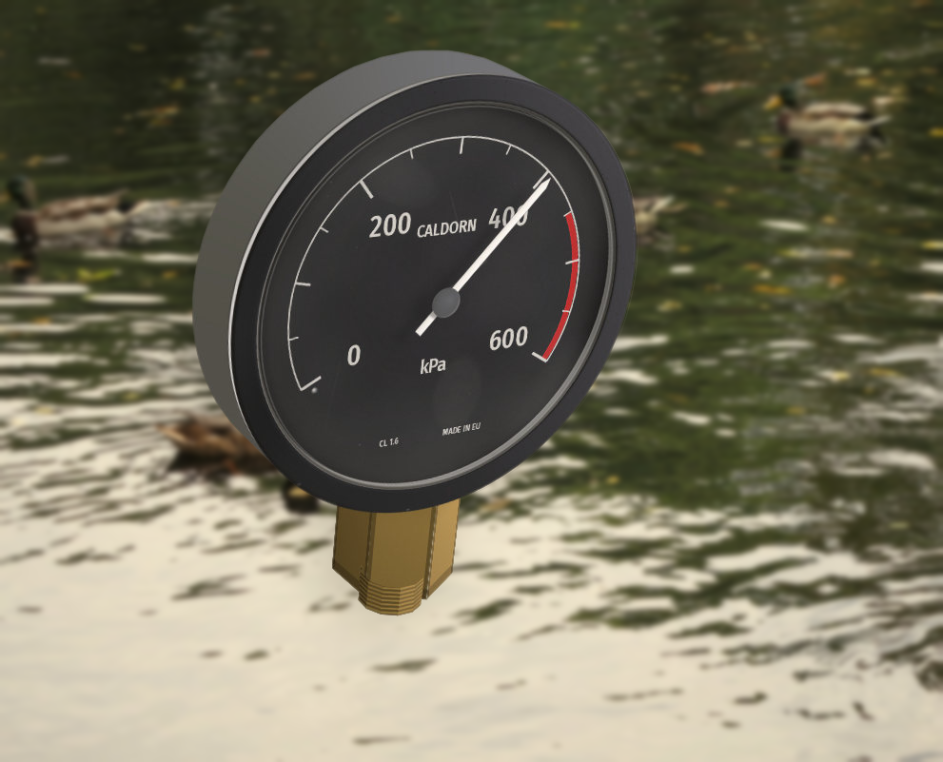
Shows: 400 kPa
